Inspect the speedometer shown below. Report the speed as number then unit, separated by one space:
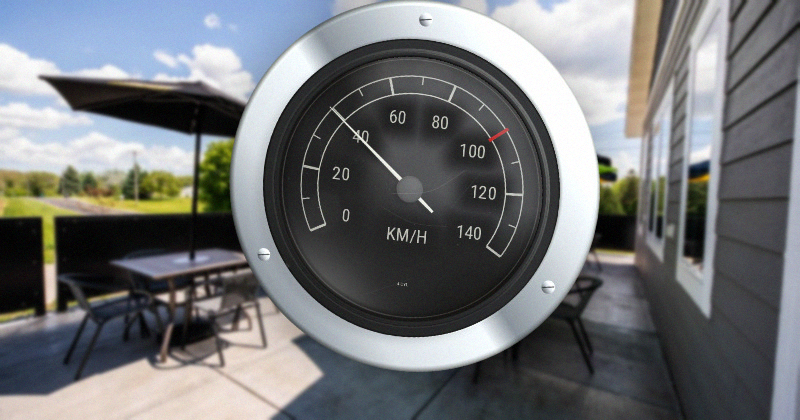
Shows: 40 km/h
